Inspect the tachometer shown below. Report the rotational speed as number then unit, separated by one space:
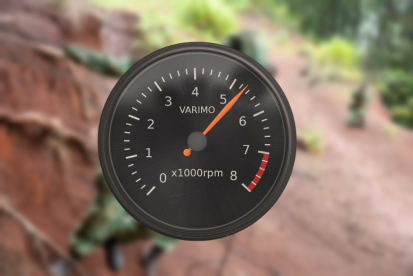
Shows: 5300 rpm
